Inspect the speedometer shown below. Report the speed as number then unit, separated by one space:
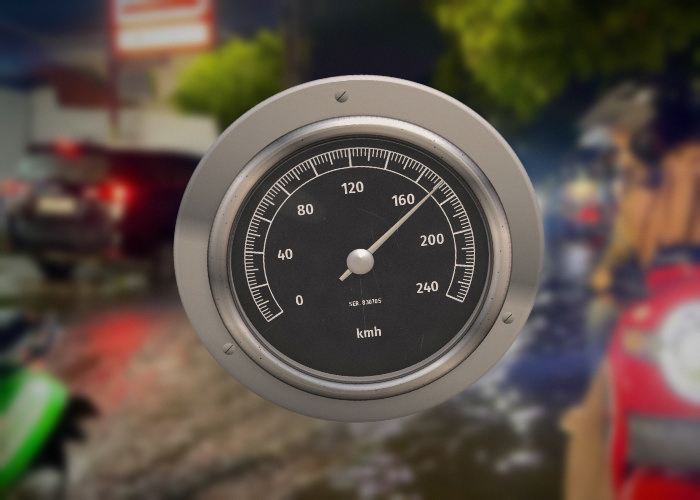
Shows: 170 km/h
